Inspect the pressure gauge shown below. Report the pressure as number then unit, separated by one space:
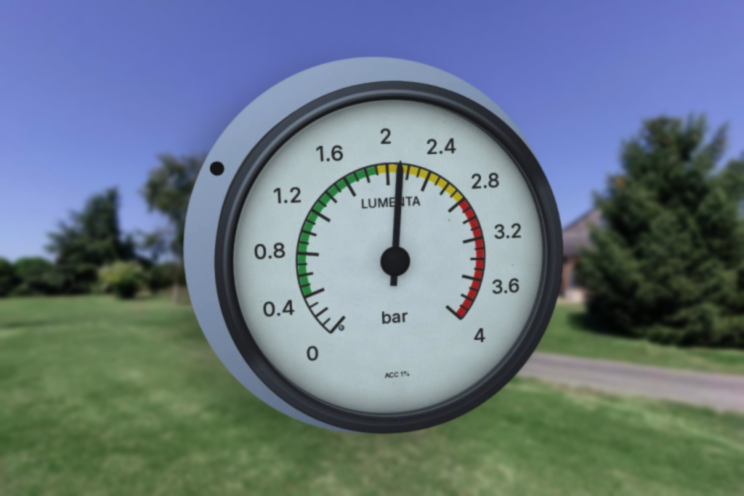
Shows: 2.1 bar
